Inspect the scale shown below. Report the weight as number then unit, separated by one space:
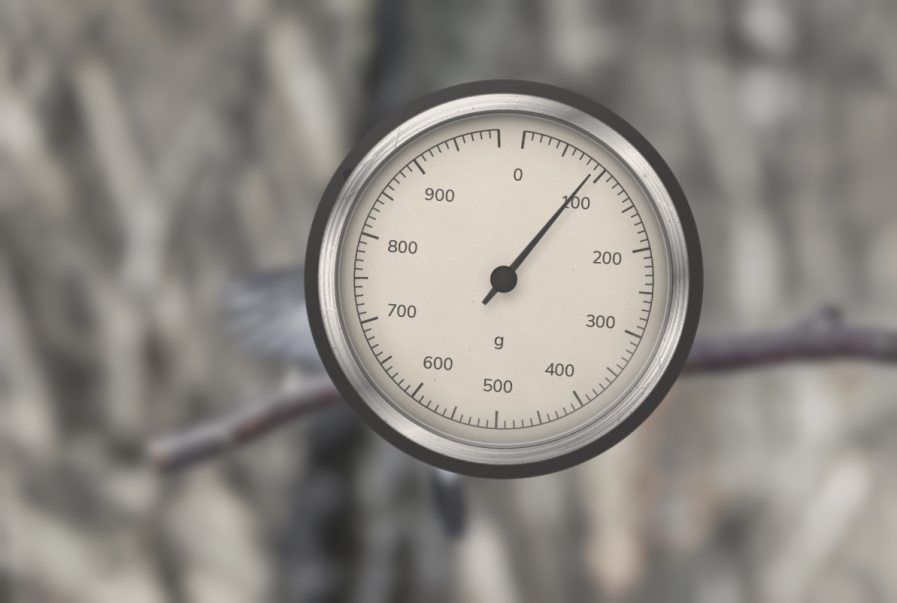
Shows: 90 g
